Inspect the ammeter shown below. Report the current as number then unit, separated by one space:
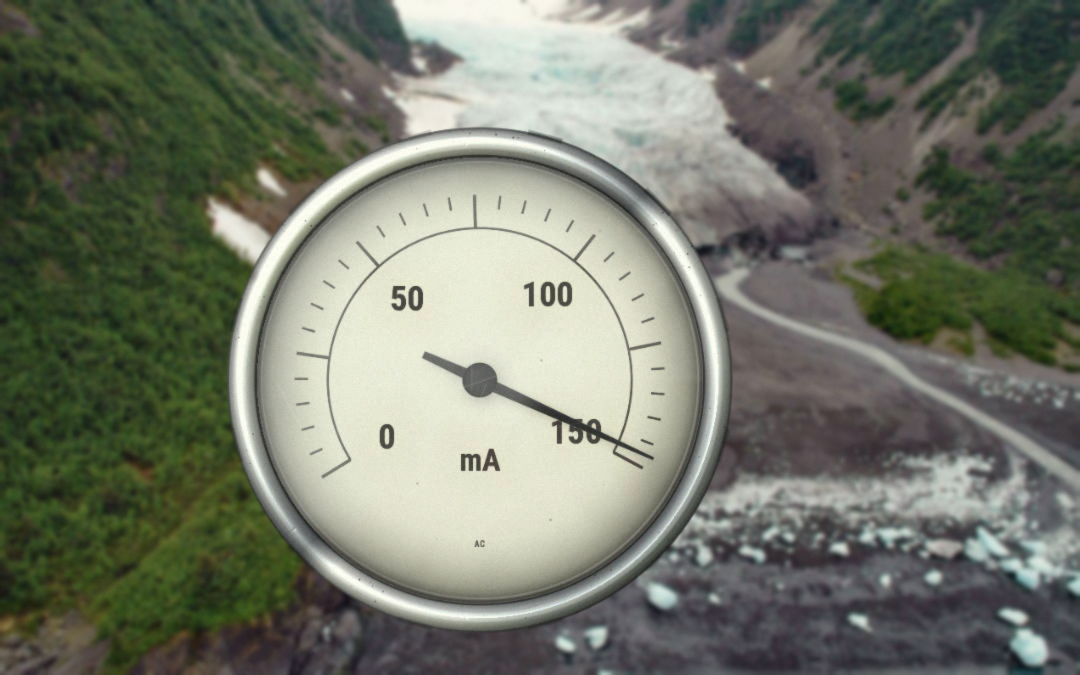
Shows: 147.5 mA
